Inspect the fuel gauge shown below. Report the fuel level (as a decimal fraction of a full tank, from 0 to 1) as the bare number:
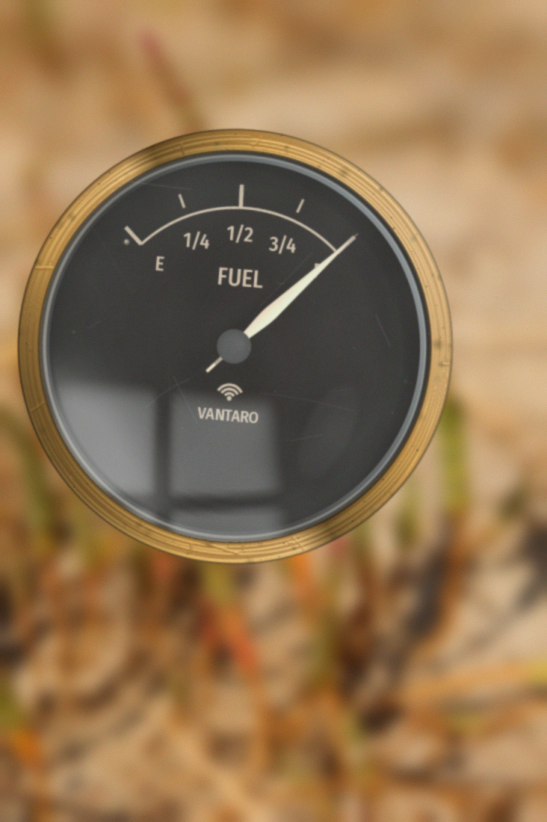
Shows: 1
